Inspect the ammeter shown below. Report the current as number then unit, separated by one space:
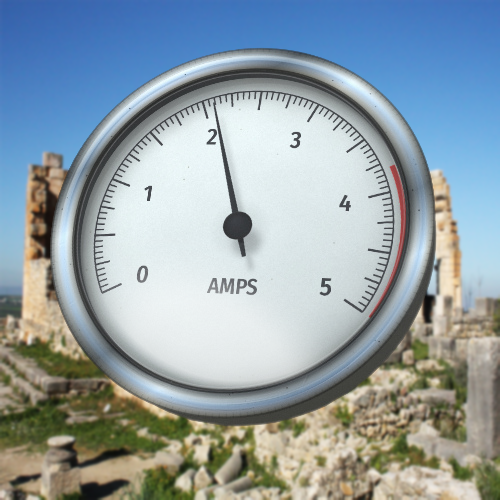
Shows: 2.1 A
